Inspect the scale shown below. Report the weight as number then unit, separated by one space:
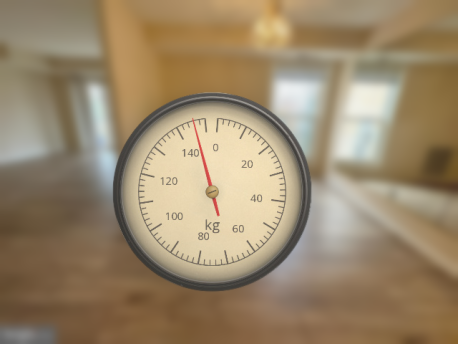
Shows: 146 kg
